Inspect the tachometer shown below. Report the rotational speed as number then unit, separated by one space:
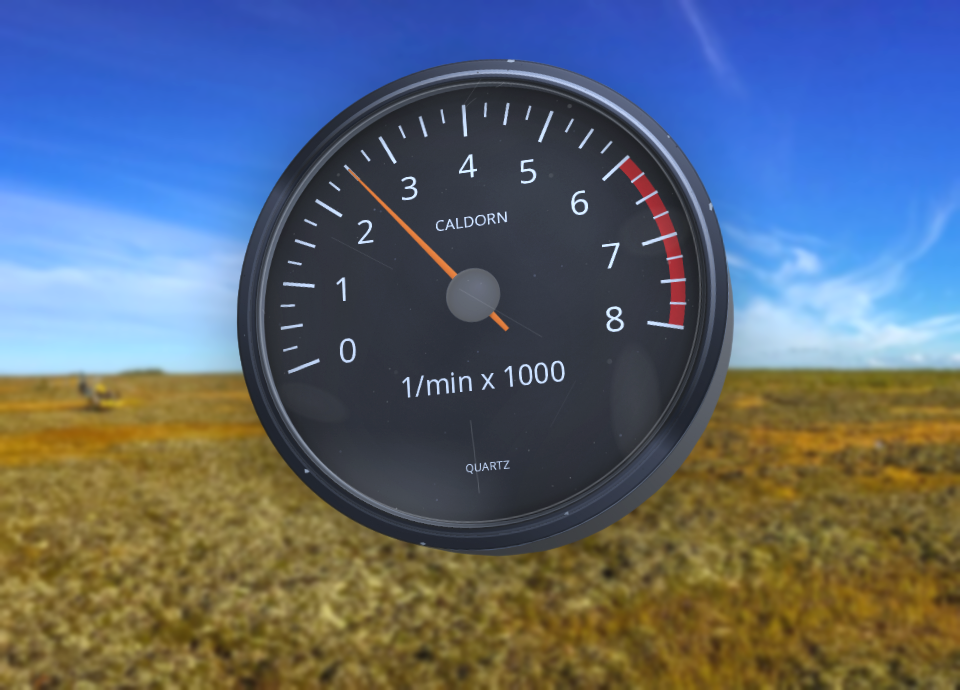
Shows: 2500 rpm
